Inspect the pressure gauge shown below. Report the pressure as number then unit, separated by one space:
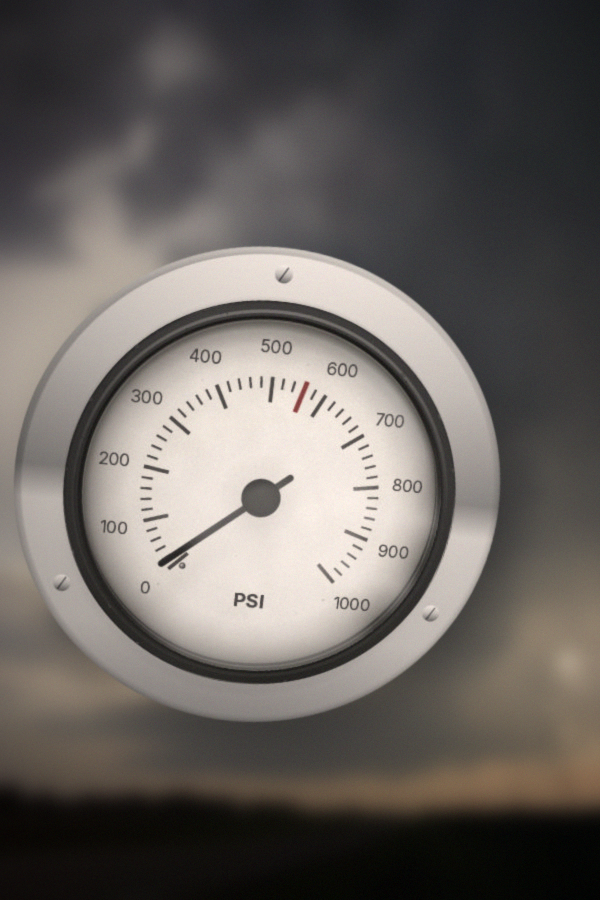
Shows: 20 psi
